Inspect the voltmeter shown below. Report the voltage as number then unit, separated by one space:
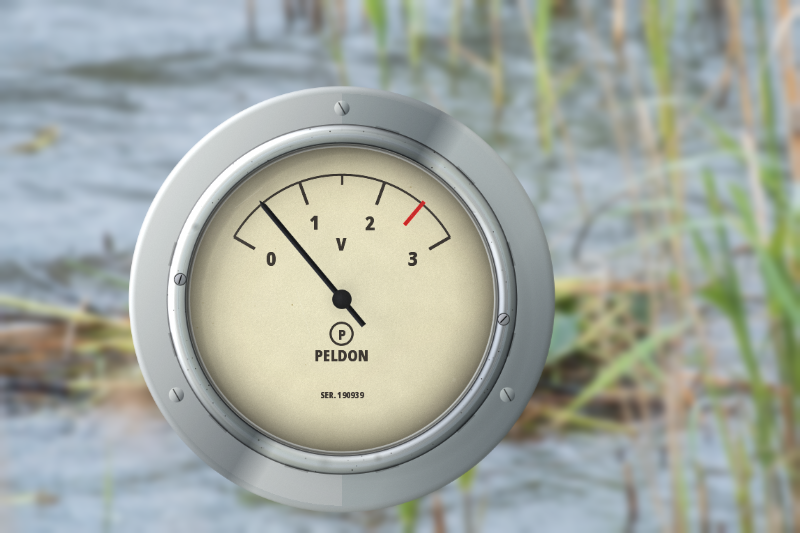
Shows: 0.5 V
